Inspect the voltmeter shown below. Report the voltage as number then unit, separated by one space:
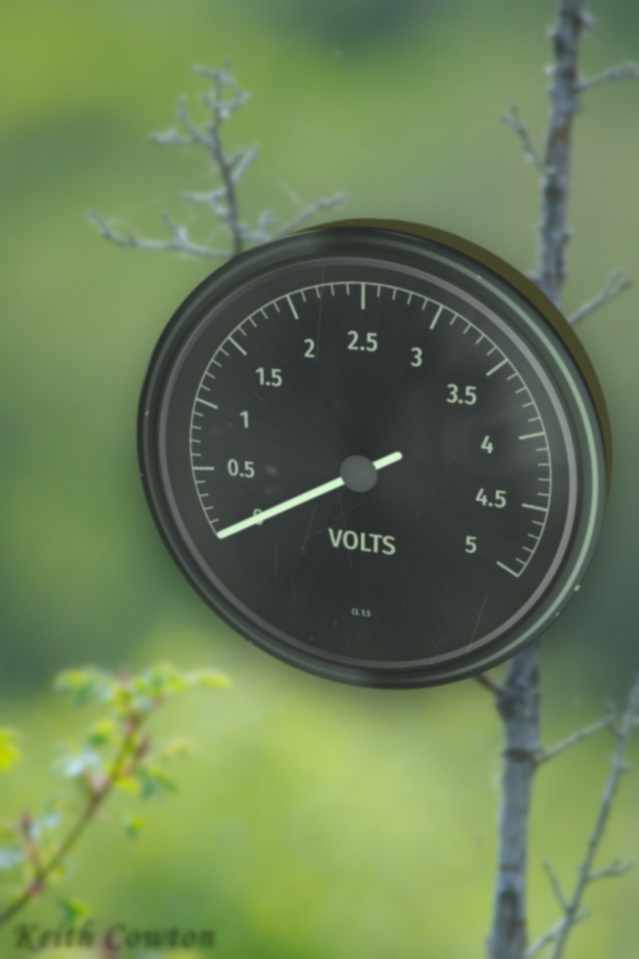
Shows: 0 V
